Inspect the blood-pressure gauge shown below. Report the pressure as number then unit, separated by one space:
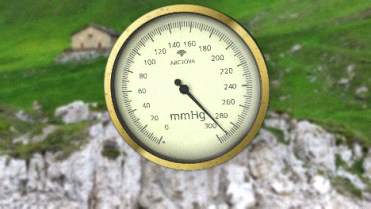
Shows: 290 mmHg
